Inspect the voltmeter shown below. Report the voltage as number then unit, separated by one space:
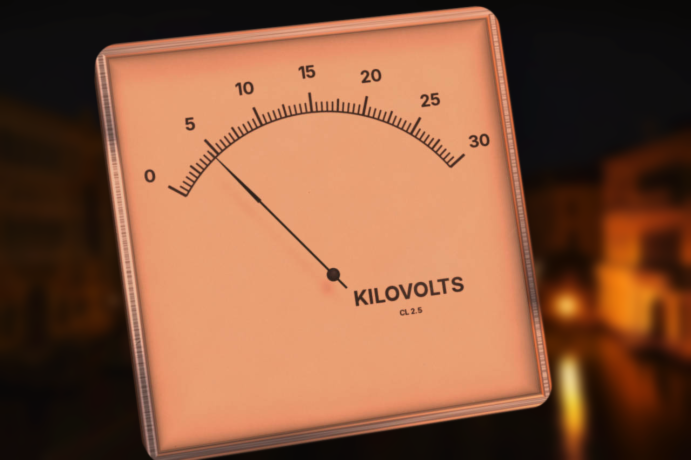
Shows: 4.5 kV
